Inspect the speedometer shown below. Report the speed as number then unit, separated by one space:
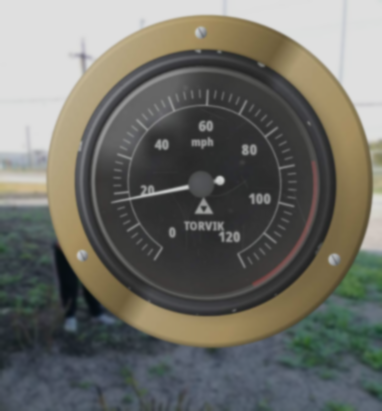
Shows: 18 mph
